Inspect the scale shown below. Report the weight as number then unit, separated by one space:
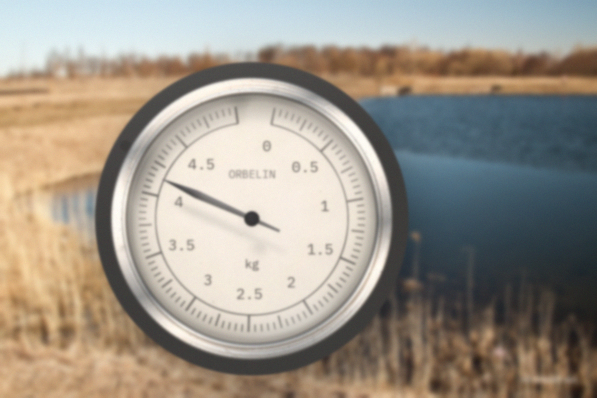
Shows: 4.15 kg
